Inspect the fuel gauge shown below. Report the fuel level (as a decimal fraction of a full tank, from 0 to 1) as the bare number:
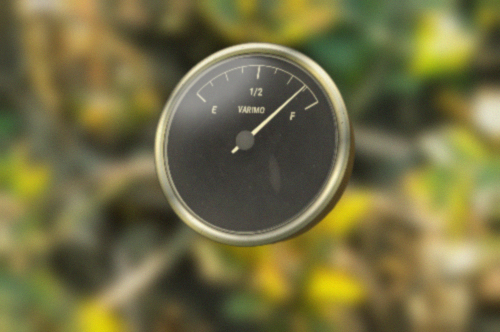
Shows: 0.875
